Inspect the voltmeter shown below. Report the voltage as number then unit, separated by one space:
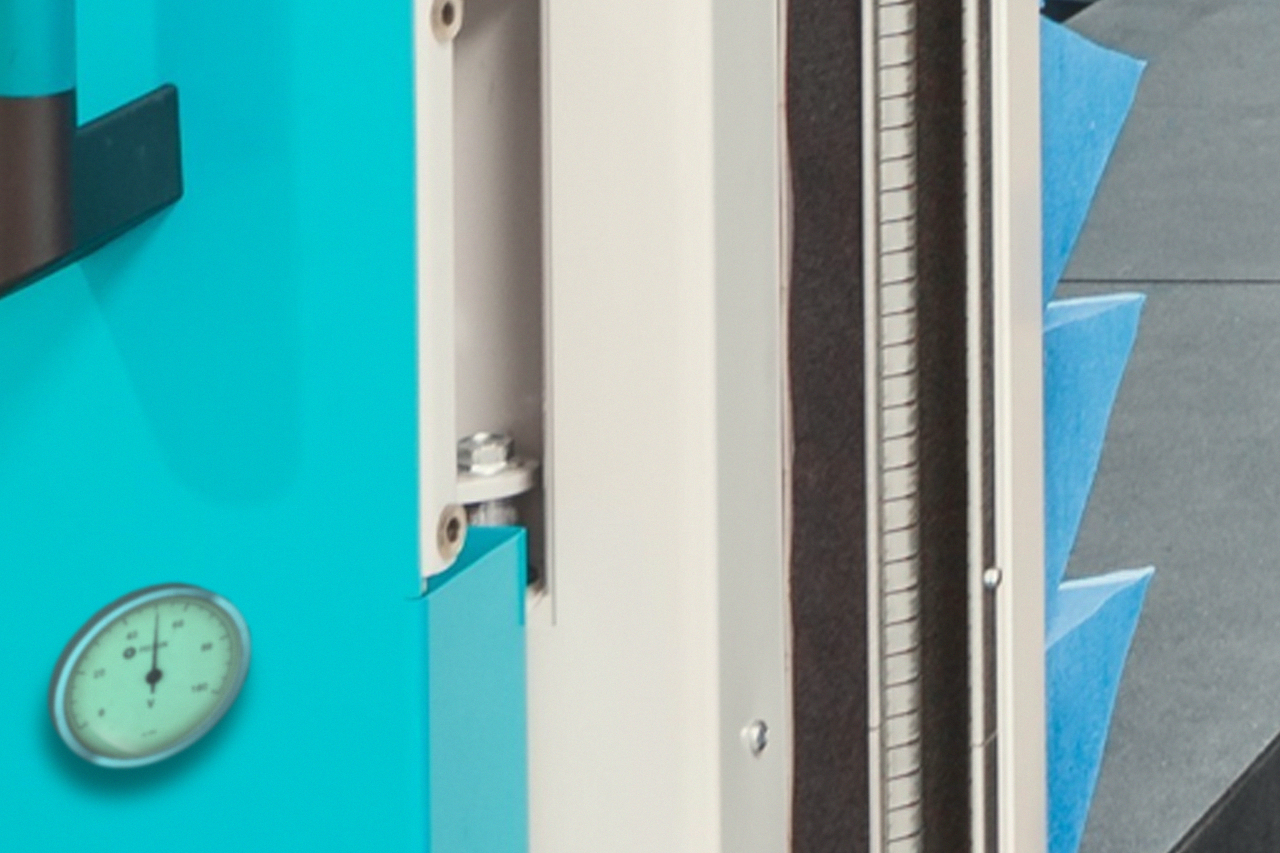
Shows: 50 V
